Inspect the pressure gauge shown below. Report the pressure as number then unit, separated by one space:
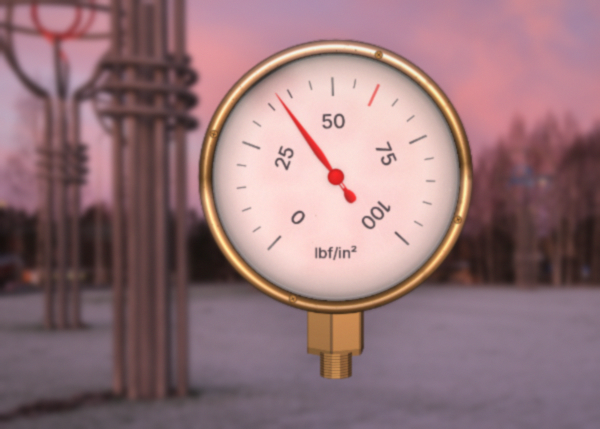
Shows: 37.5 psi
